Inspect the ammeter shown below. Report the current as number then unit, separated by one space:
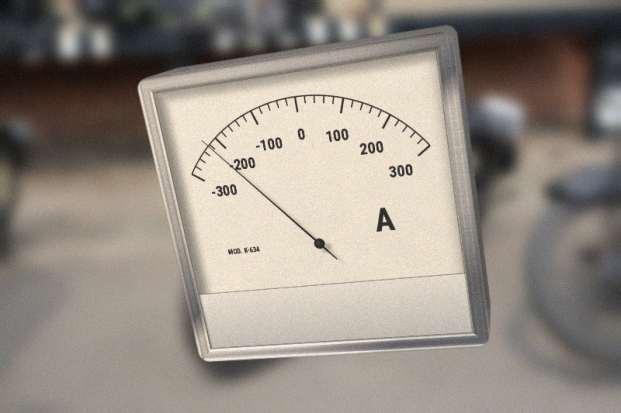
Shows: -220 A
